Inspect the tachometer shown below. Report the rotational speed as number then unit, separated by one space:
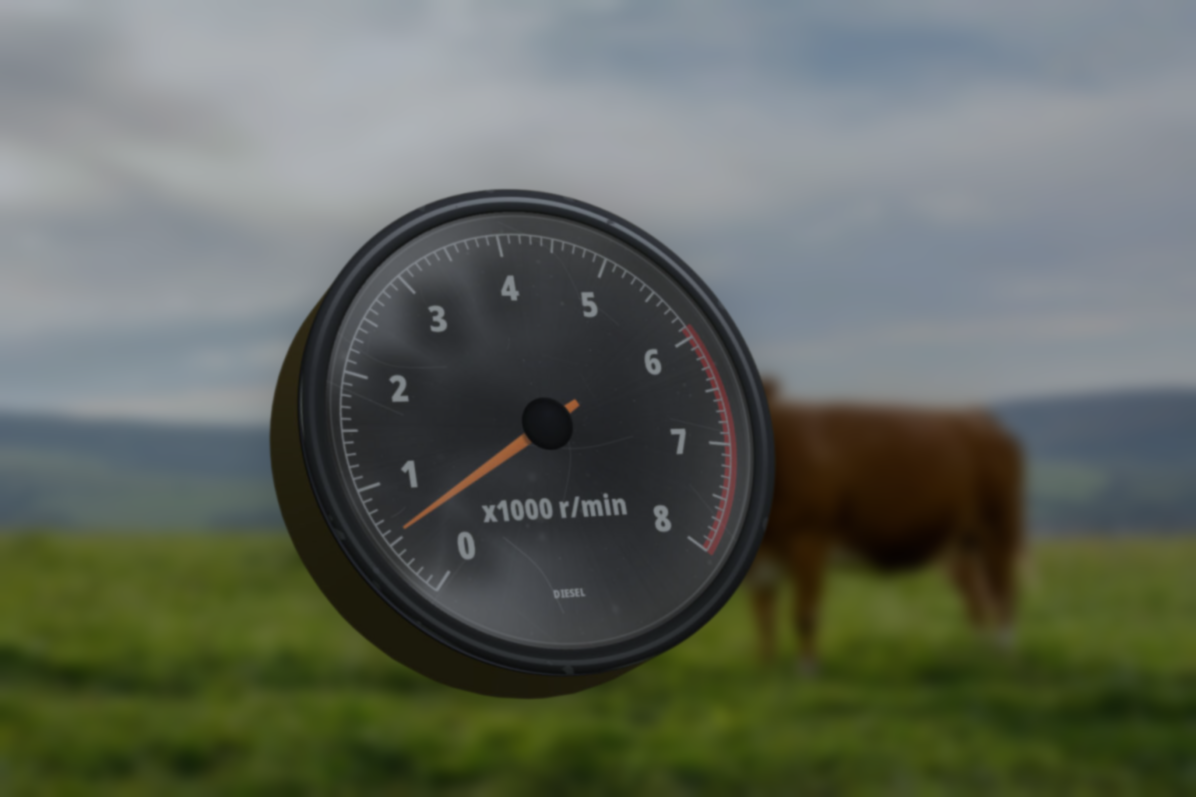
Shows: 550 rpm
